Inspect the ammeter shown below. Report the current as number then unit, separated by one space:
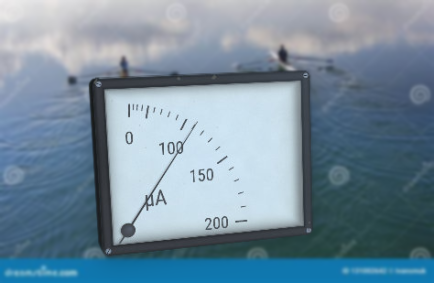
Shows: 110 µA
